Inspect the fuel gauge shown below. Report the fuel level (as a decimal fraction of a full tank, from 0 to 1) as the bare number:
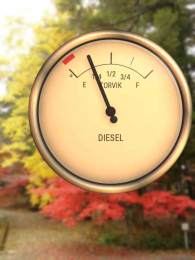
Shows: 0.25
